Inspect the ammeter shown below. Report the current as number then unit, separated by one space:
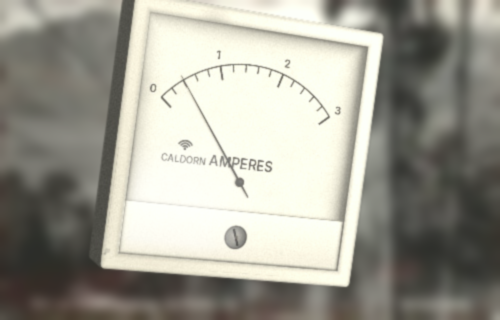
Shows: 0.4 A
